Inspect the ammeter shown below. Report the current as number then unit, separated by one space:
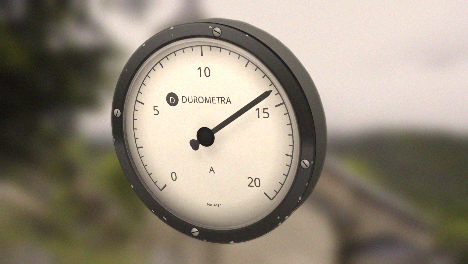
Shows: 14.25 A
